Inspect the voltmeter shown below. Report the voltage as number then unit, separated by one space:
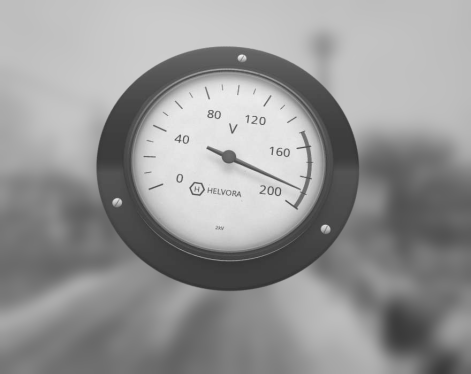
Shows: 190 V
